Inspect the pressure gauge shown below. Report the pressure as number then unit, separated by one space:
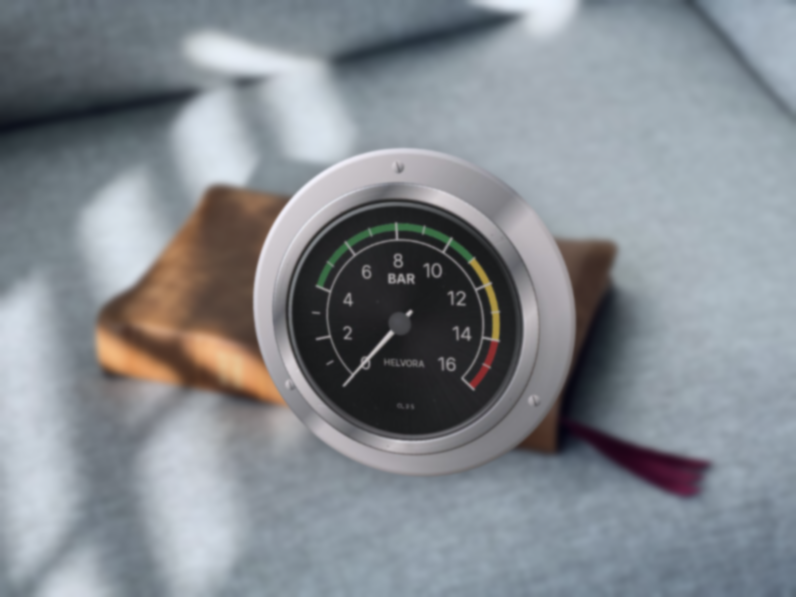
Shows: 0 bar
